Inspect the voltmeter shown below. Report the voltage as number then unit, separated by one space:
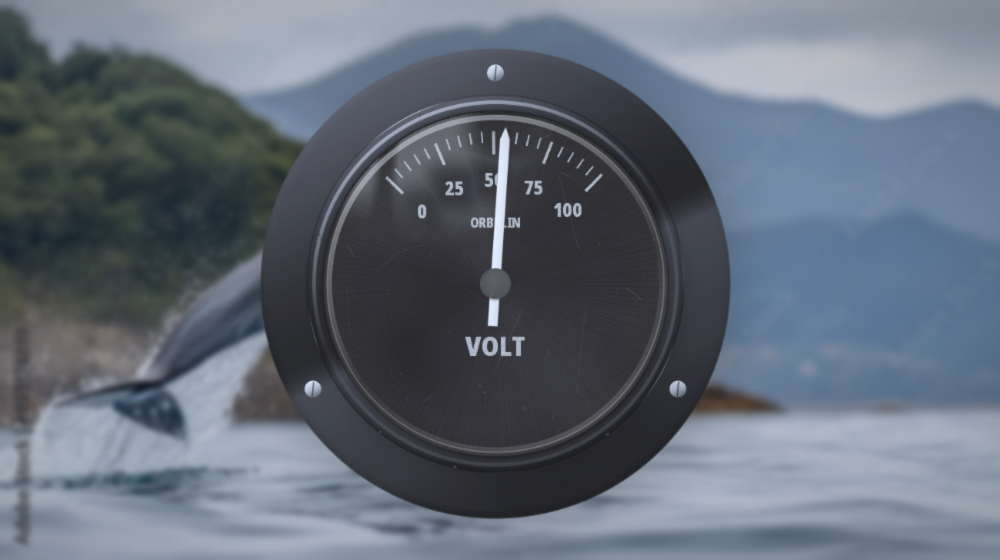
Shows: 55 V
